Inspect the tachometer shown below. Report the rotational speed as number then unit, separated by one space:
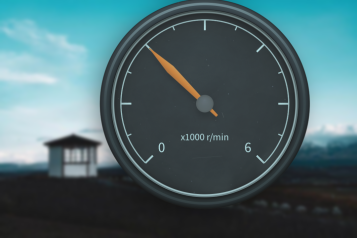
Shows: 2000 rpm
